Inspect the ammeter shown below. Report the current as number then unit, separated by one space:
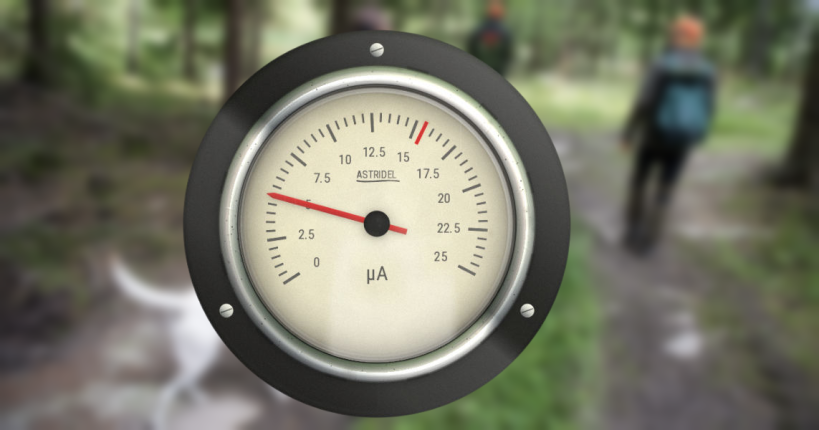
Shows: 5 µA
